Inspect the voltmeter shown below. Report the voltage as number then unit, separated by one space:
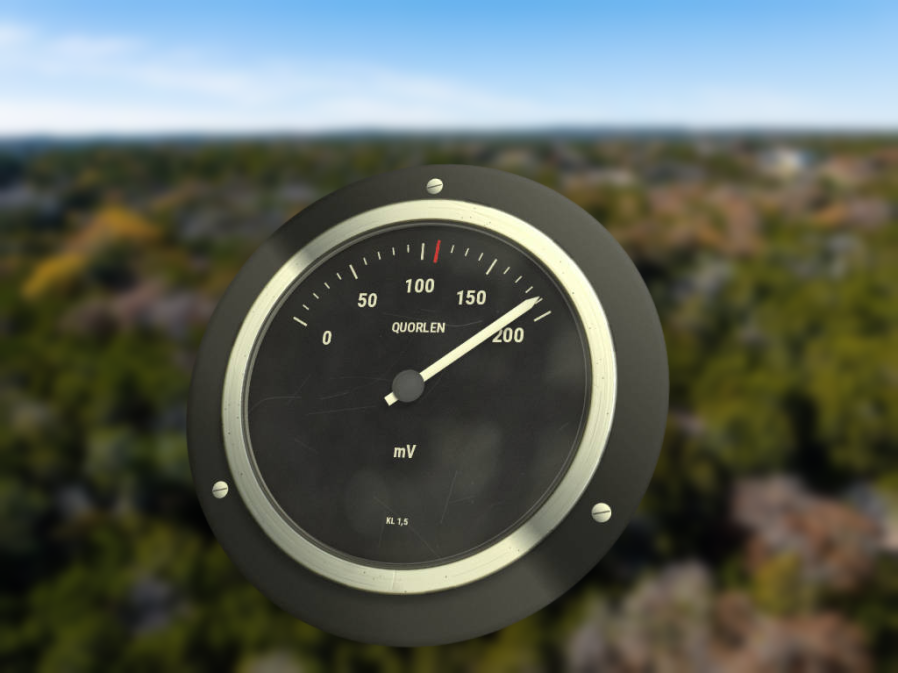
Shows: 190 mV
